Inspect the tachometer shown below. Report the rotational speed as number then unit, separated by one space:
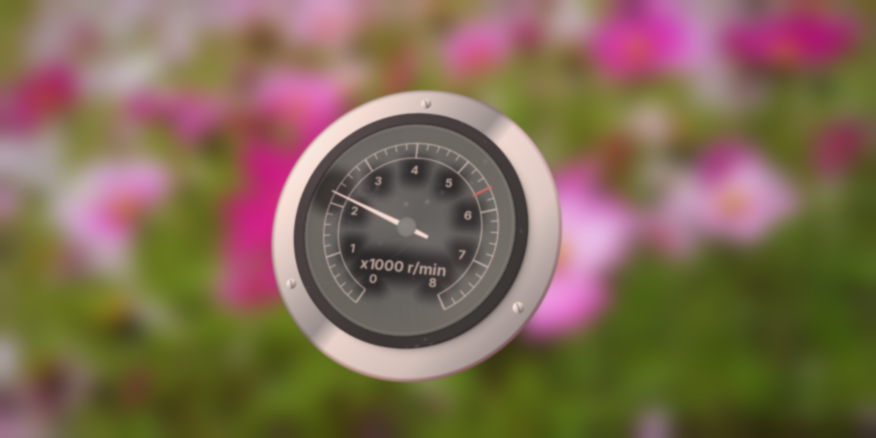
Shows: 2200 rpm
